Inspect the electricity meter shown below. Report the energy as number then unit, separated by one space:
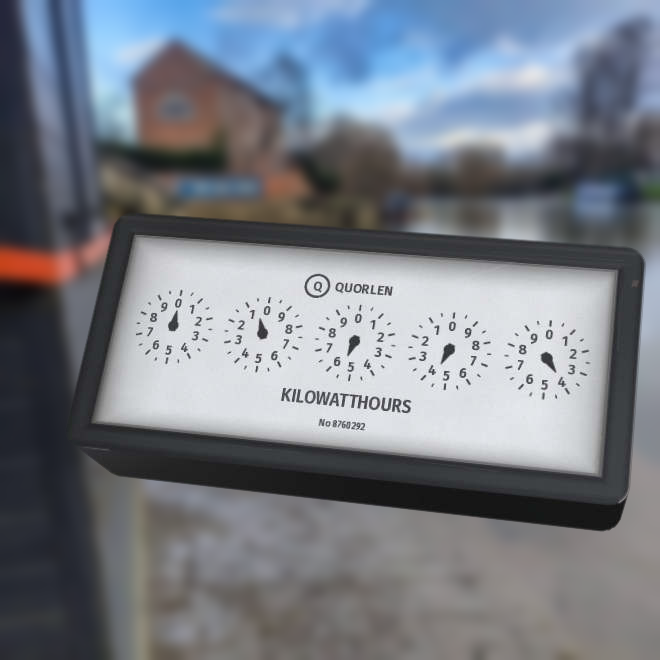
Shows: 544 kWh
